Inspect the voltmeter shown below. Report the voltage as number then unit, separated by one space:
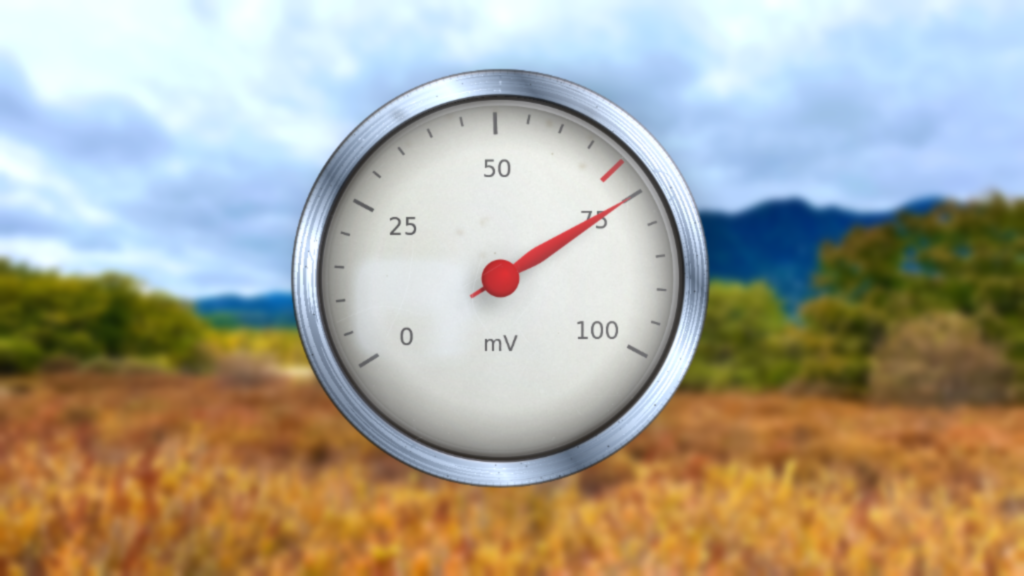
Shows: 75 mV
